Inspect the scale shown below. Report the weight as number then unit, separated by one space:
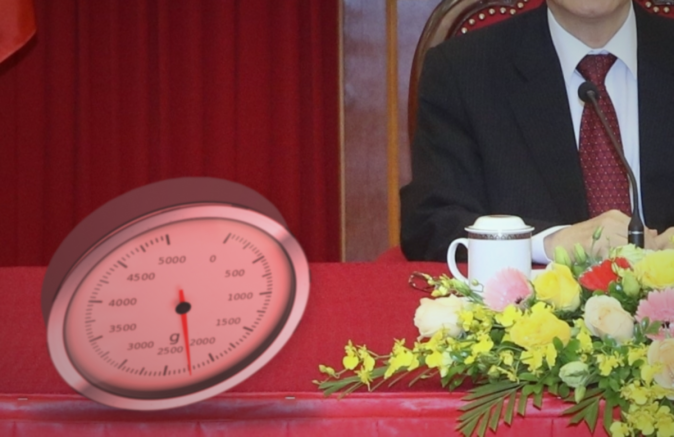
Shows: 2250 g
